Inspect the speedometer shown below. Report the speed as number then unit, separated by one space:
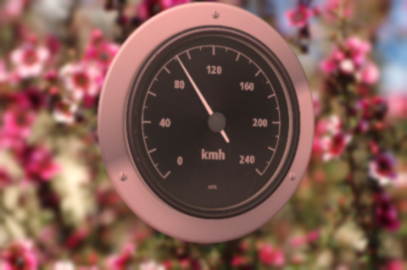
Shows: 90 km/h
